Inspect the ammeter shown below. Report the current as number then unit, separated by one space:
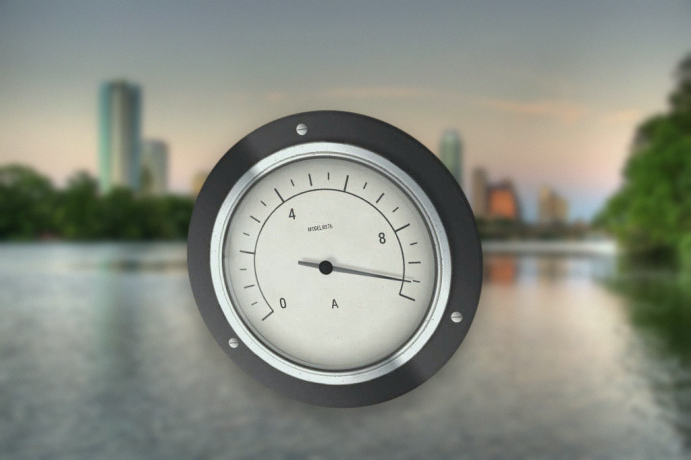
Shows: 9.5 A
